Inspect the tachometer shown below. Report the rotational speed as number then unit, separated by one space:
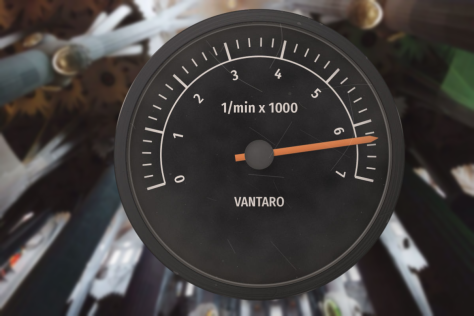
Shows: 6300 rpm
